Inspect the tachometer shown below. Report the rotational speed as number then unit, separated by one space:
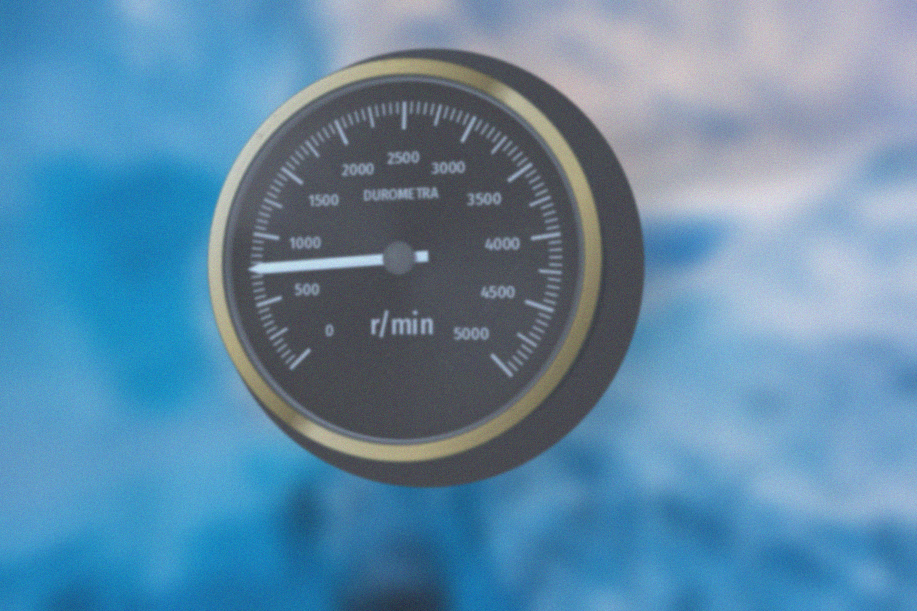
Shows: 750 rpm
